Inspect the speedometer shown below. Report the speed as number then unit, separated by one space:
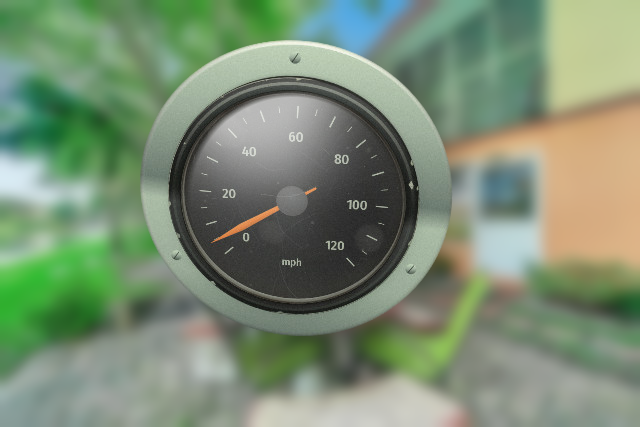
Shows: 5 mph
